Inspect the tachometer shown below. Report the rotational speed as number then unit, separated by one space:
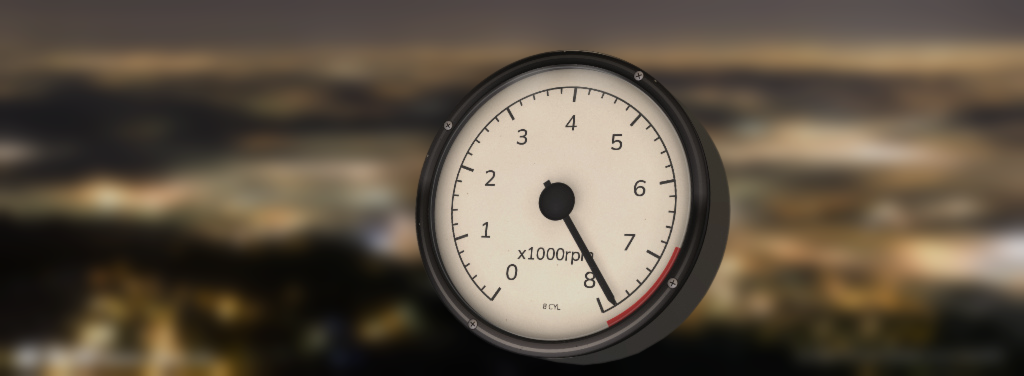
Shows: 7800 rpm
